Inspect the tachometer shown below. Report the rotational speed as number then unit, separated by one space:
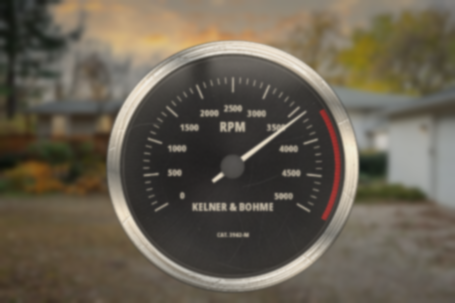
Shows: 3600 rpm
